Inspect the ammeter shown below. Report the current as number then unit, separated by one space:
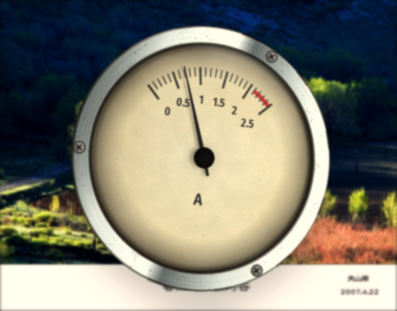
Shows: 0.7 A
